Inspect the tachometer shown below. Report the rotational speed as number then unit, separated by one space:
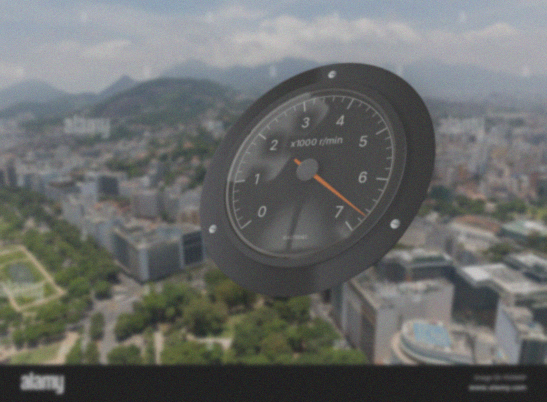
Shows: 6700 rpm
